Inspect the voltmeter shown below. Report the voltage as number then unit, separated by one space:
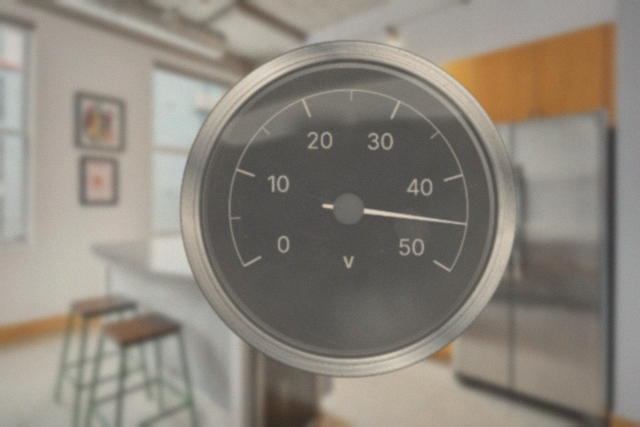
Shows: 45 V
